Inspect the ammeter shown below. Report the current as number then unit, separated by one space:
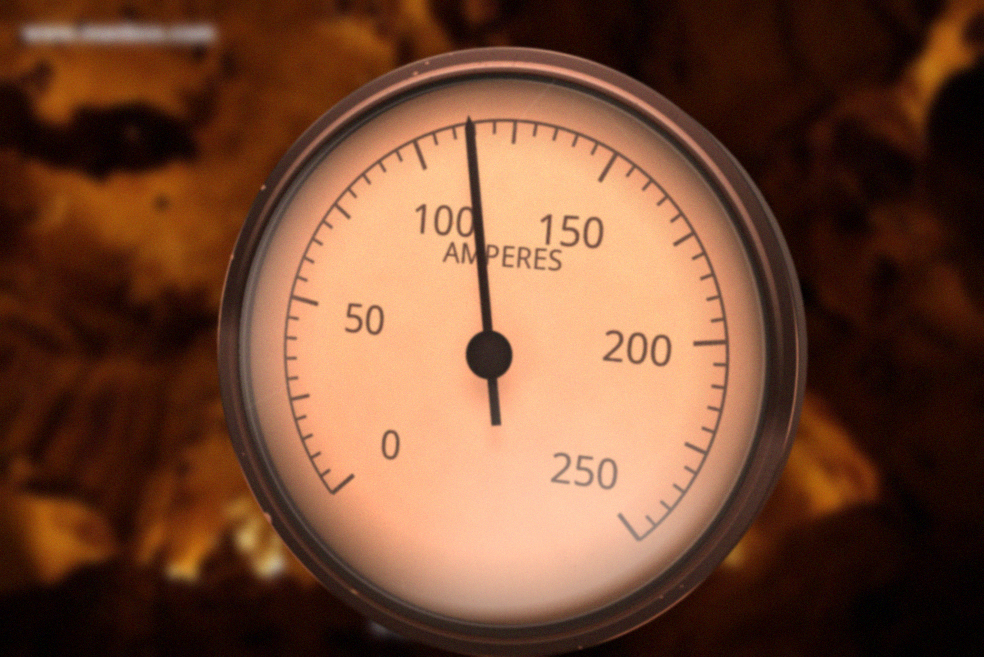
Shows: 115 A
